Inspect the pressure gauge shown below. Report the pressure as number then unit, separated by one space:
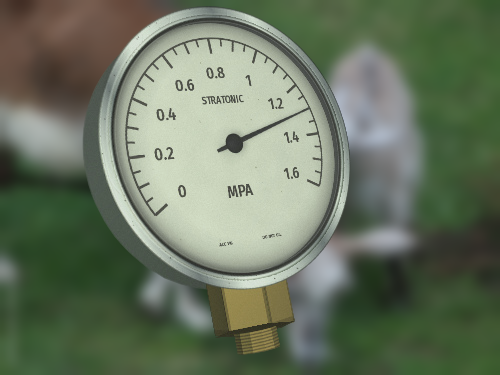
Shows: 1.3 MPa
